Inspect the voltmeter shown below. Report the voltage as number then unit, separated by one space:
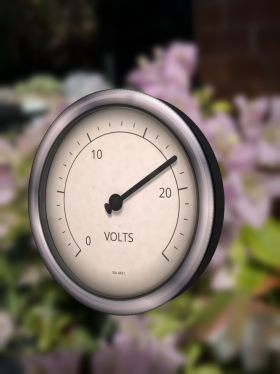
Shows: 18 V
